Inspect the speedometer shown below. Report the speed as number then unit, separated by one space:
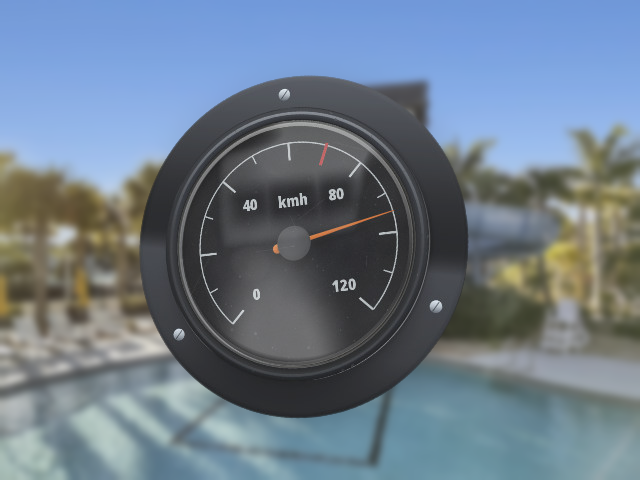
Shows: 95 km/h
